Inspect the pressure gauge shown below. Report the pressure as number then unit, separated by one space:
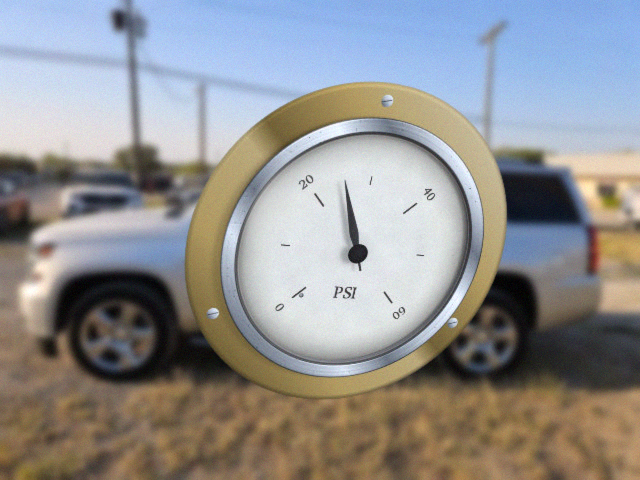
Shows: 25 psi
